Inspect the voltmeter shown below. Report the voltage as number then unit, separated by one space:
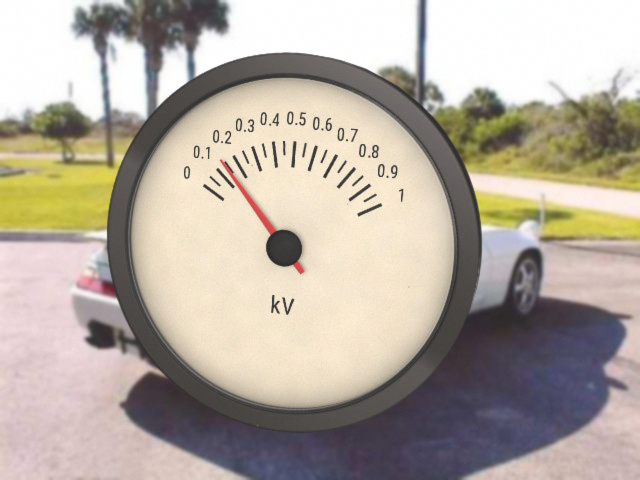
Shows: 0.15 kV
